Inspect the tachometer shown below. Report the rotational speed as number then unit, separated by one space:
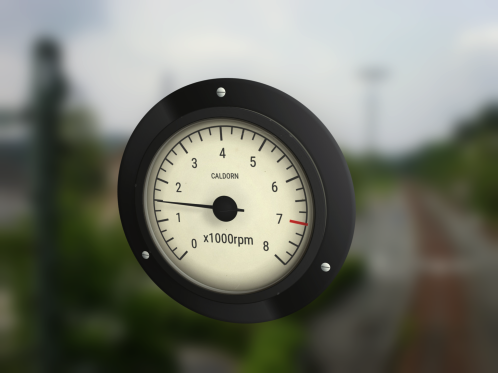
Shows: 1500 rpm
